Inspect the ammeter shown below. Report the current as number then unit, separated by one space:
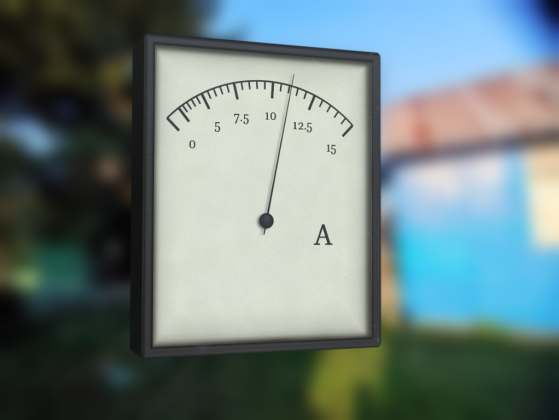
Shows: 11 A
